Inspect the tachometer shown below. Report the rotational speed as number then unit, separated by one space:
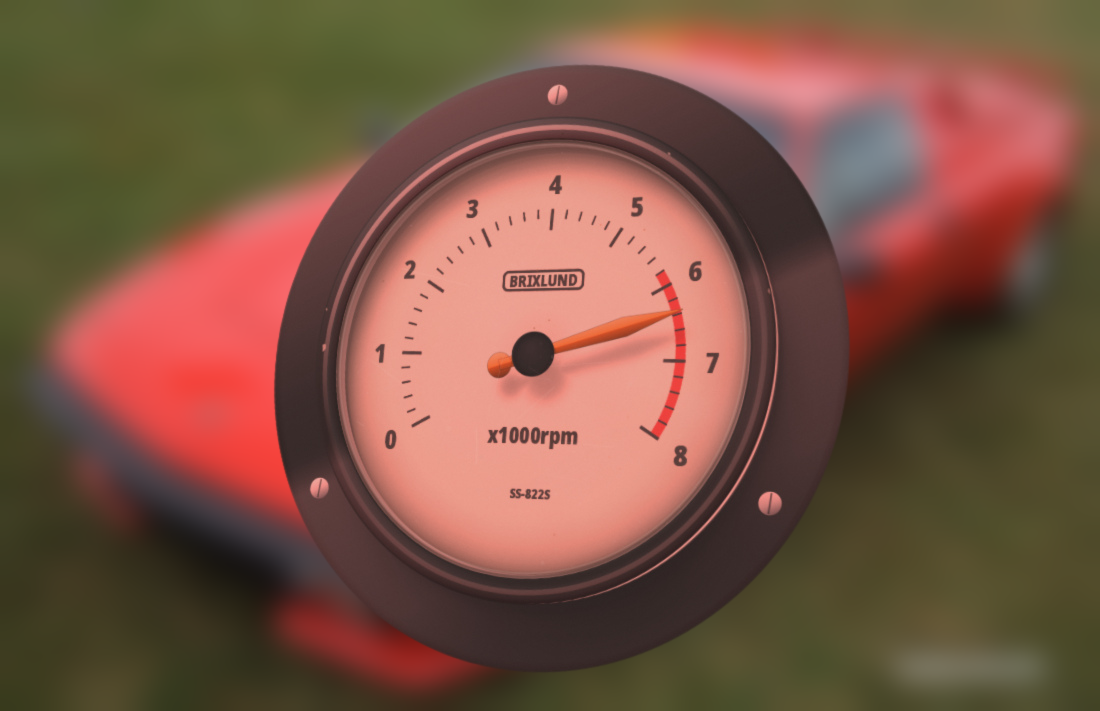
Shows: 6400 rpm
